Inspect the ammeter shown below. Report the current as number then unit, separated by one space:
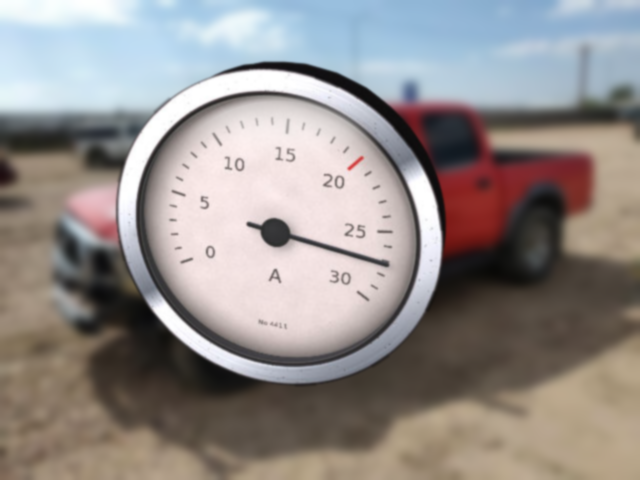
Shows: 27 A
